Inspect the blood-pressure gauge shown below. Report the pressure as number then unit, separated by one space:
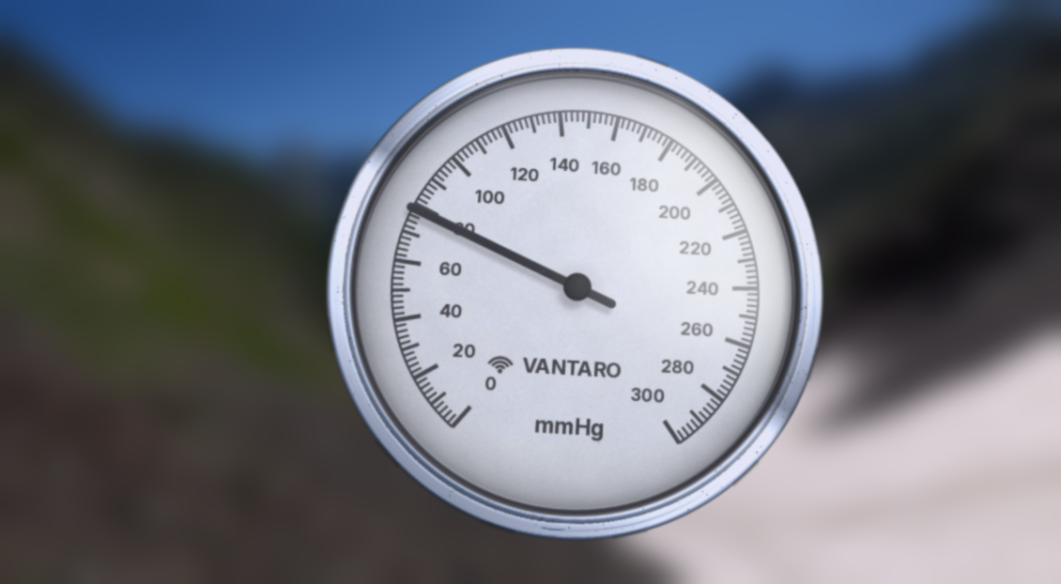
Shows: 78 mmHg
